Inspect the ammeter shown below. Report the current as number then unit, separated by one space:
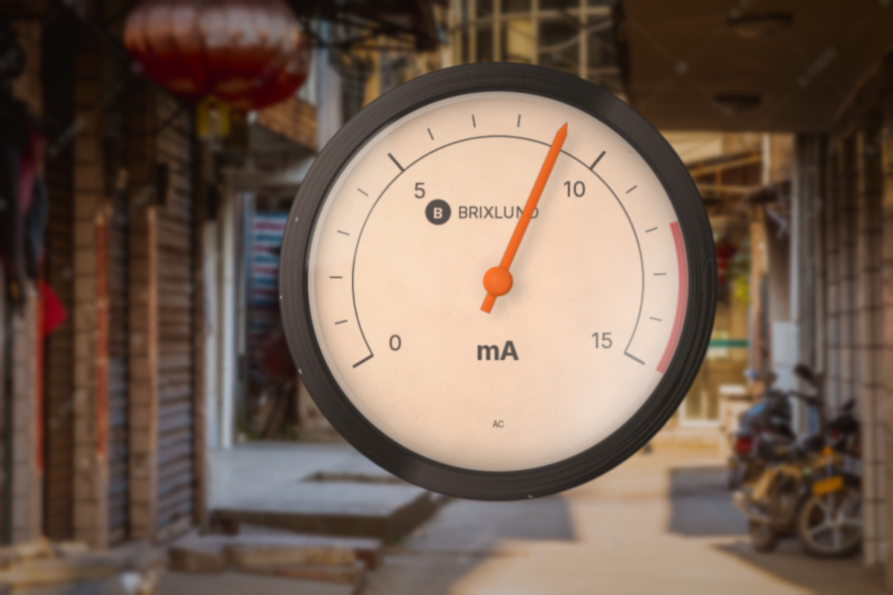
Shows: 9 mA
